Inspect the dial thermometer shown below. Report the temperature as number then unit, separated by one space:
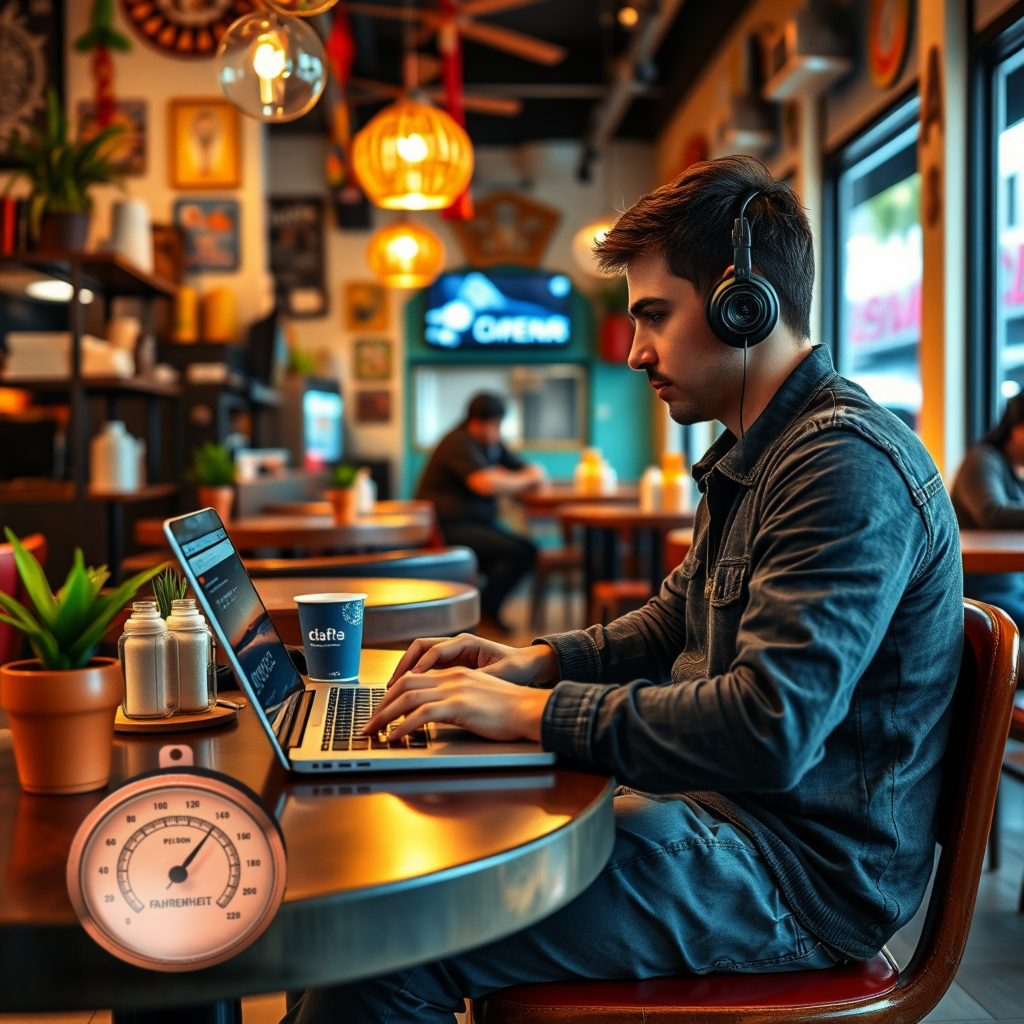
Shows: 140 °F
